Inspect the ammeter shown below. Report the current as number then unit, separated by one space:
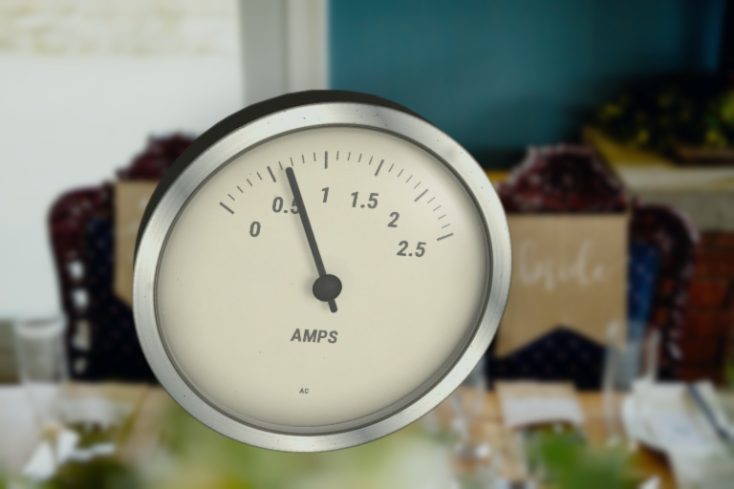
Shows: 0.65 A
